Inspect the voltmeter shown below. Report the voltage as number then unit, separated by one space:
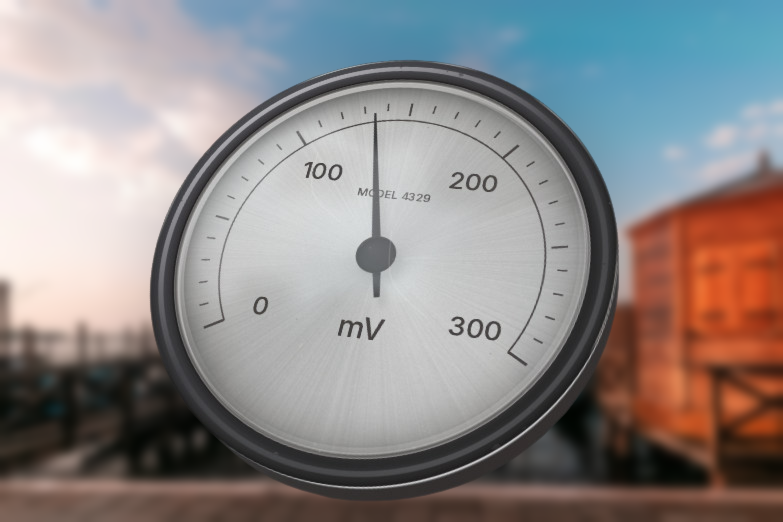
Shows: 135 mV
